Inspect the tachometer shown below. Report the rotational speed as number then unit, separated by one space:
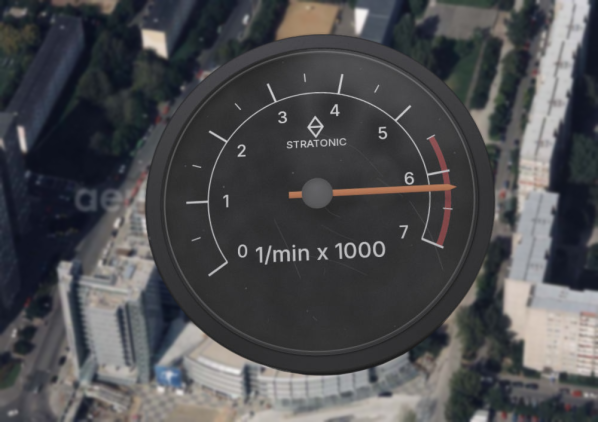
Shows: 6250 rpm
